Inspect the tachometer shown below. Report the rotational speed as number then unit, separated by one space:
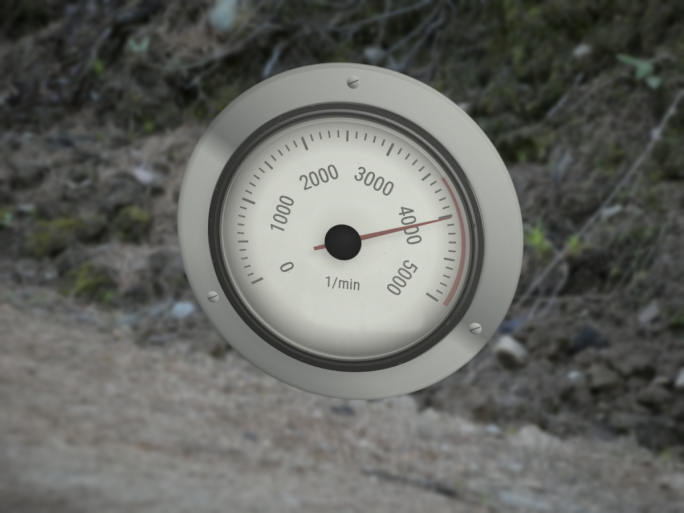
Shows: 4000 rpm
